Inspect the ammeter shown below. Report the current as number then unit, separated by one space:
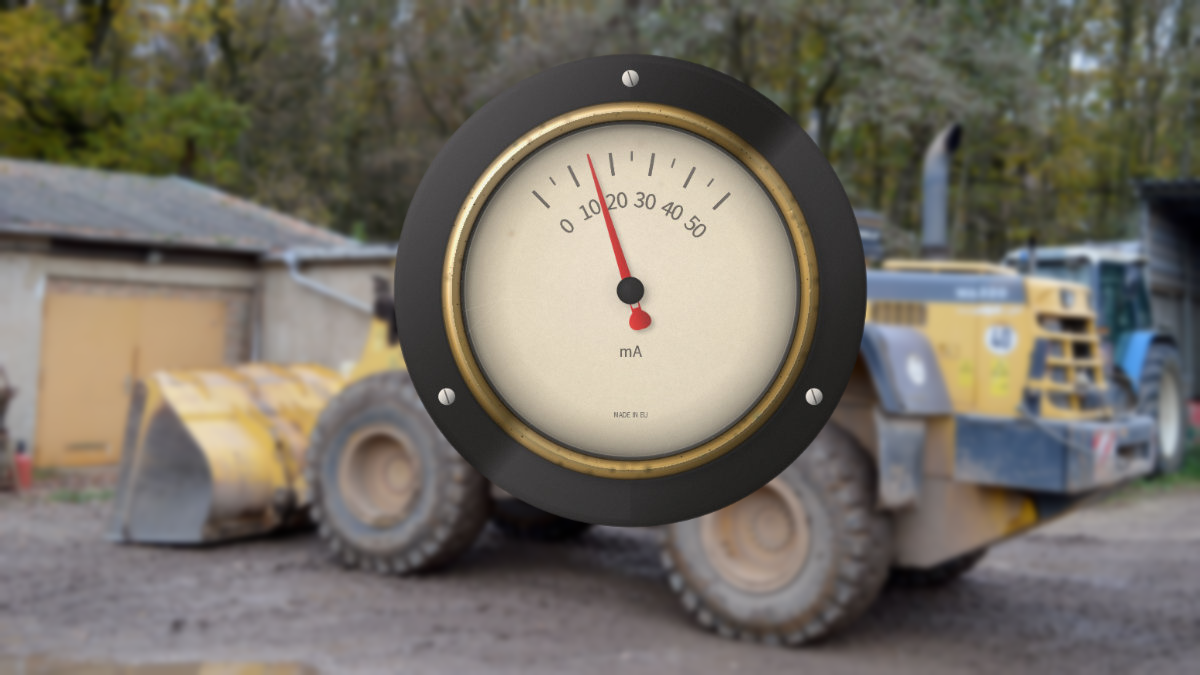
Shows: 15 mA
